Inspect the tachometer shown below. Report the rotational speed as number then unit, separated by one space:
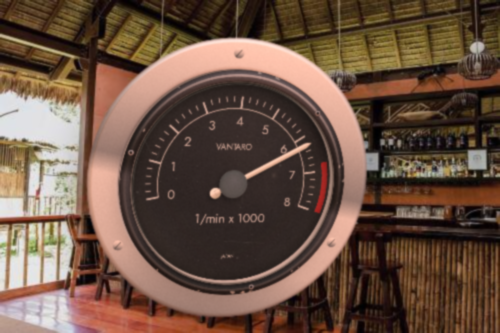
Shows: 6200 rpm
